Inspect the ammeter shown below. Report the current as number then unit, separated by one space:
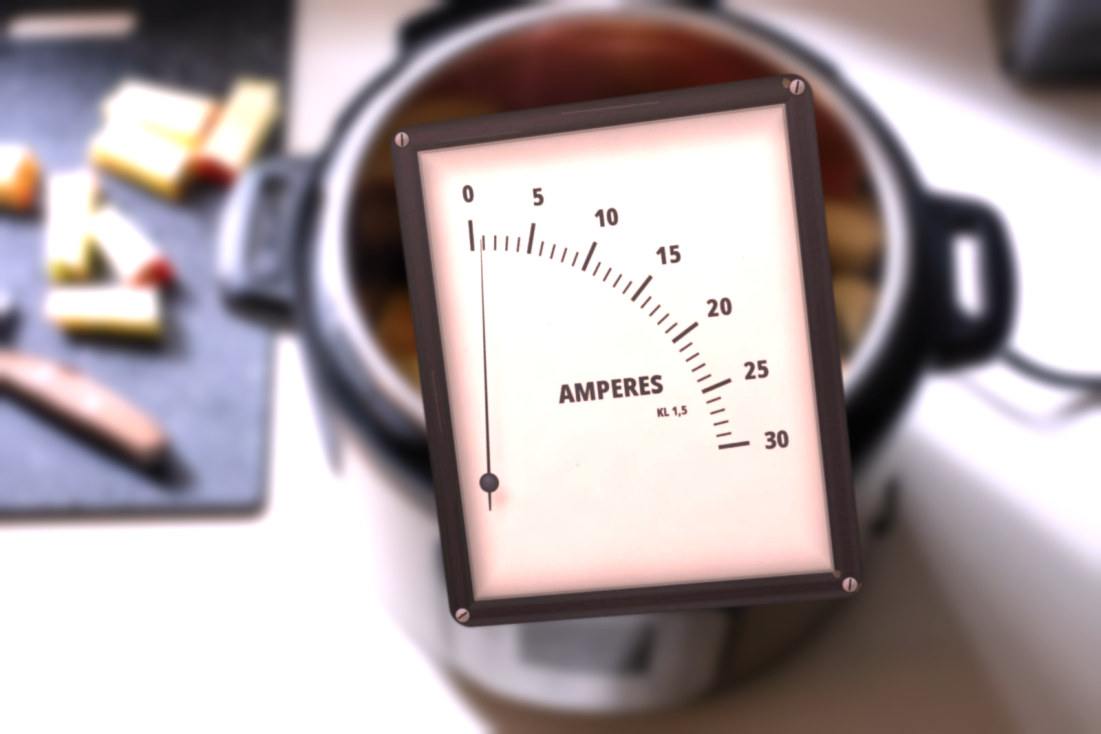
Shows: 1 A
